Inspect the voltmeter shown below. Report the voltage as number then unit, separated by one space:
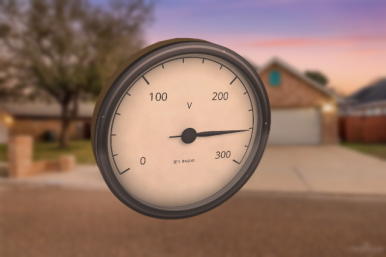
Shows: 260 V
